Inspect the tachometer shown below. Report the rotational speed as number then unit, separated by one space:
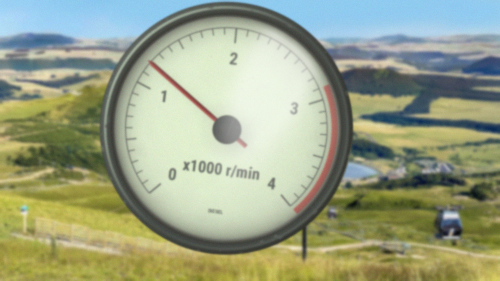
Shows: 1200 rpm
